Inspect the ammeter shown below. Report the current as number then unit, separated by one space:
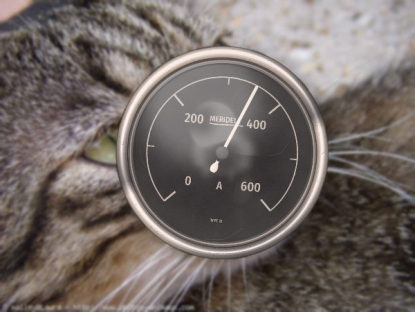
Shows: 350 A
